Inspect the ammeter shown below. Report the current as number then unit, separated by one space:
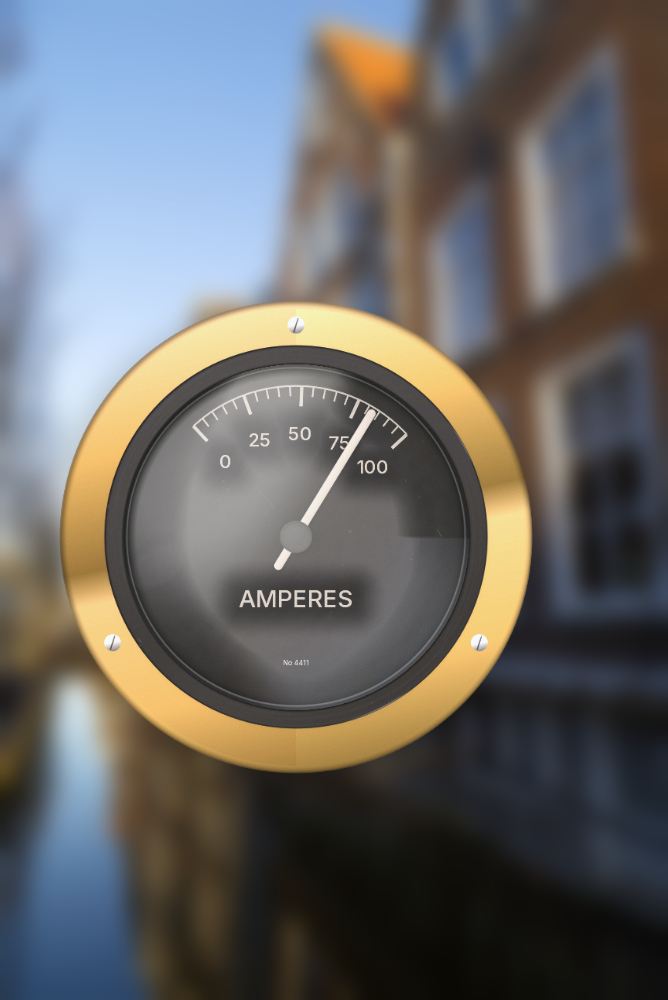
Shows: 82.5 A
